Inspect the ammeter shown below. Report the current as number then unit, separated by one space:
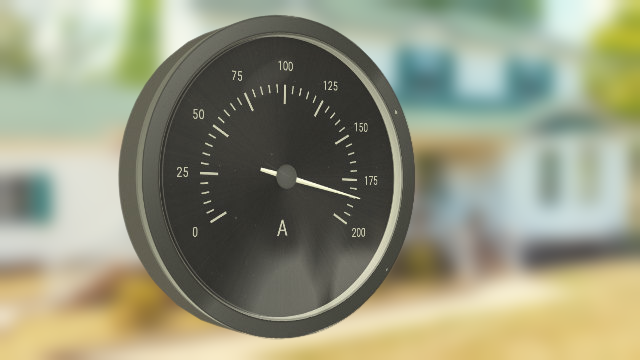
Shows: 185 A
